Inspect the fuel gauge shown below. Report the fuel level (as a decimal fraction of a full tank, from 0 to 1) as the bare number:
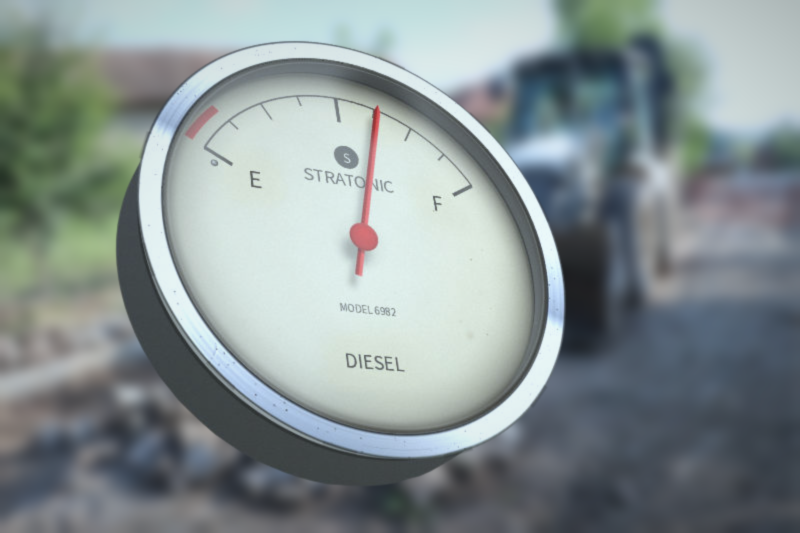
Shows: 0.625
